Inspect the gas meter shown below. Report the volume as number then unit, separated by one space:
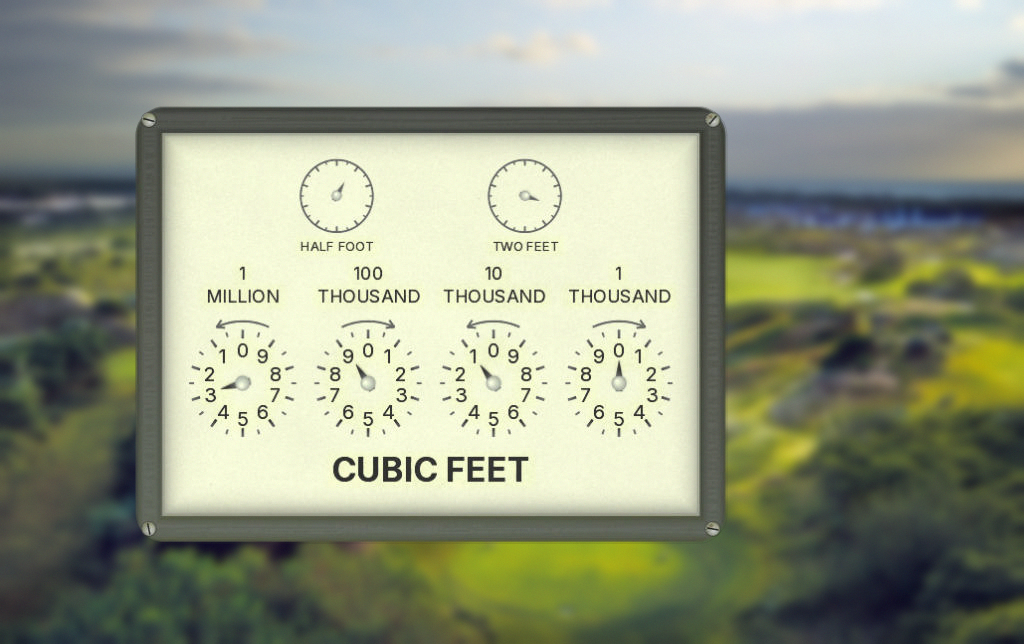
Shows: 291000 ft³
